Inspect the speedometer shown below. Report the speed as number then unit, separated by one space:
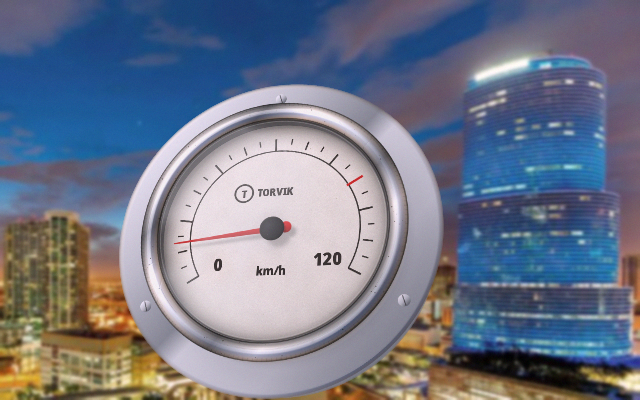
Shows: 12.5 km/h
